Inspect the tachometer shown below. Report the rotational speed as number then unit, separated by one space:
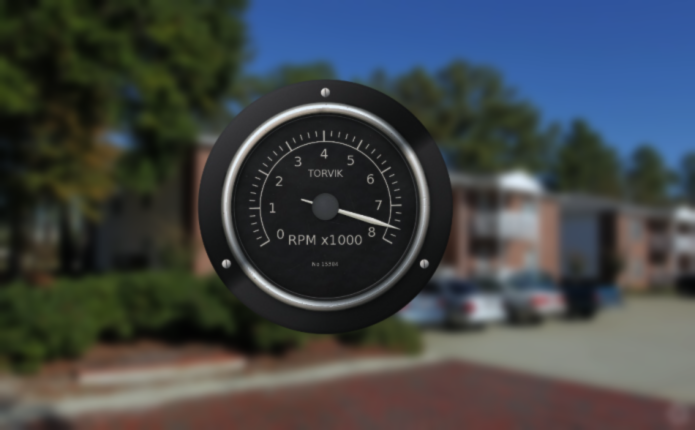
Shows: 7600 rpm
